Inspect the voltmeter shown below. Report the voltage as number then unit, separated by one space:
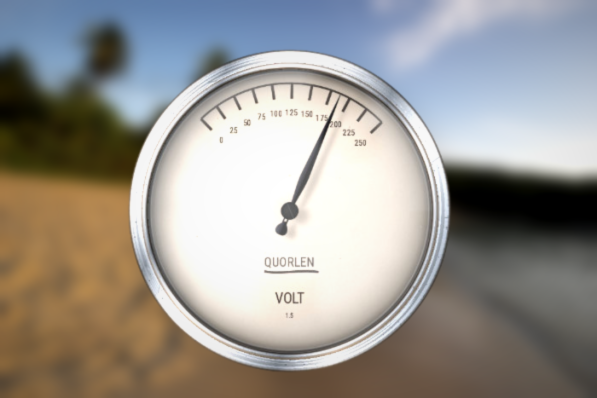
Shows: 187.5 V
